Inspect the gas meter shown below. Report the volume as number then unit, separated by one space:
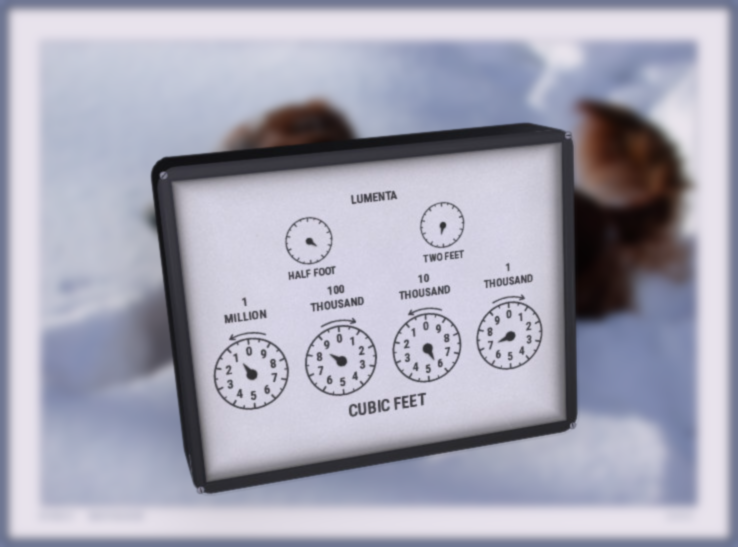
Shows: 85700 ft³
